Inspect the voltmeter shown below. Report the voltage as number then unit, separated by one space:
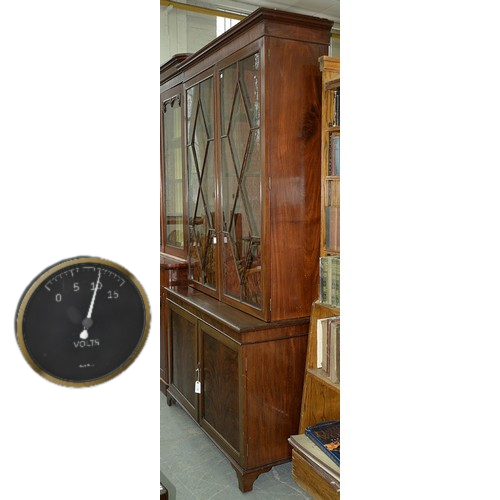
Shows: 10 V
